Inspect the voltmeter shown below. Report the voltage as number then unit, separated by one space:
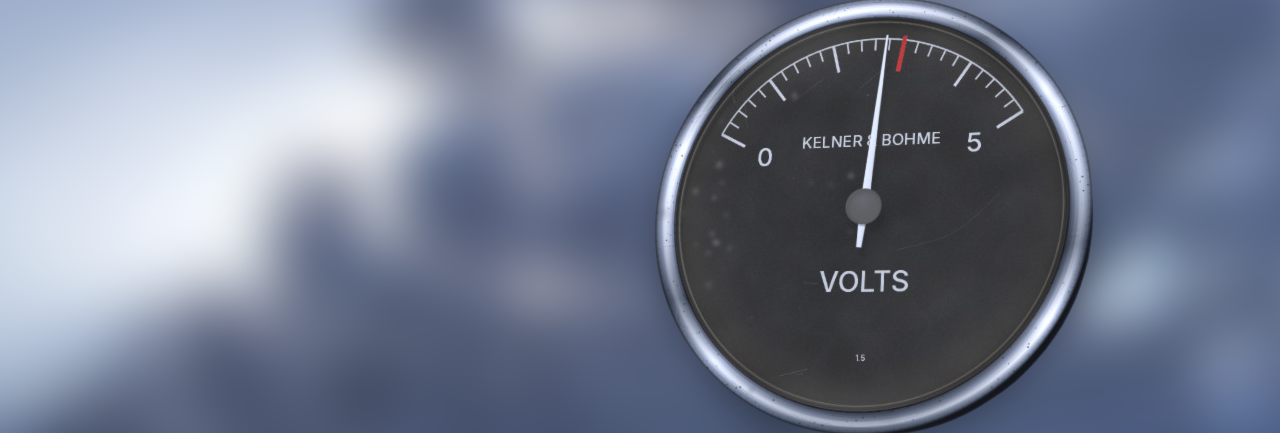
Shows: 2.8 V
